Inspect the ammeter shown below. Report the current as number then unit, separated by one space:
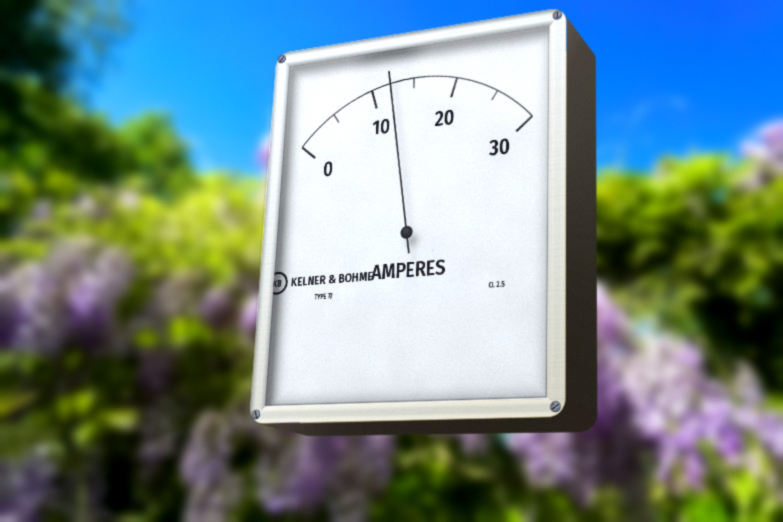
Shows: 12.5 A
